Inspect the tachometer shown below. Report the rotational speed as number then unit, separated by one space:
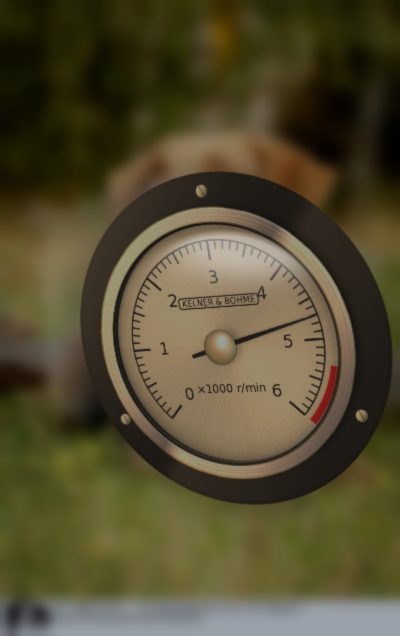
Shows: 4700 rpm
